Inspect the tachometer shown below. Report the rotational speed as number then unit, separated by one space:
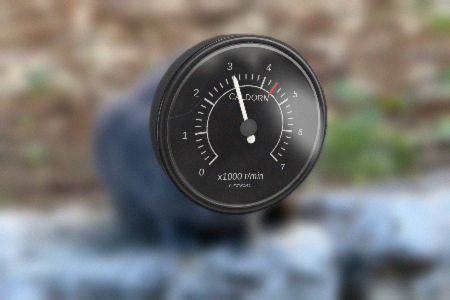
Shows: 3000 rpm
